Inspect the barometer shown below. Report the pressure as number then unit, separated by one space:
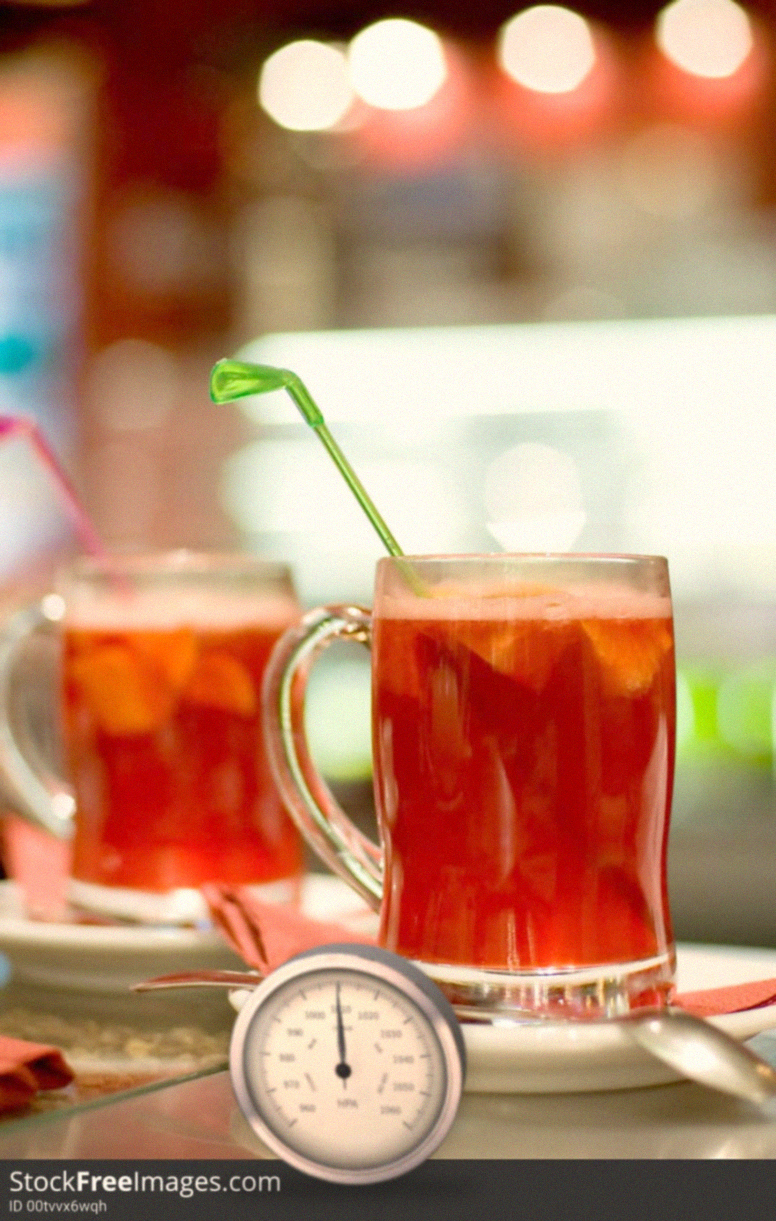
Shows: 1010 hPa
